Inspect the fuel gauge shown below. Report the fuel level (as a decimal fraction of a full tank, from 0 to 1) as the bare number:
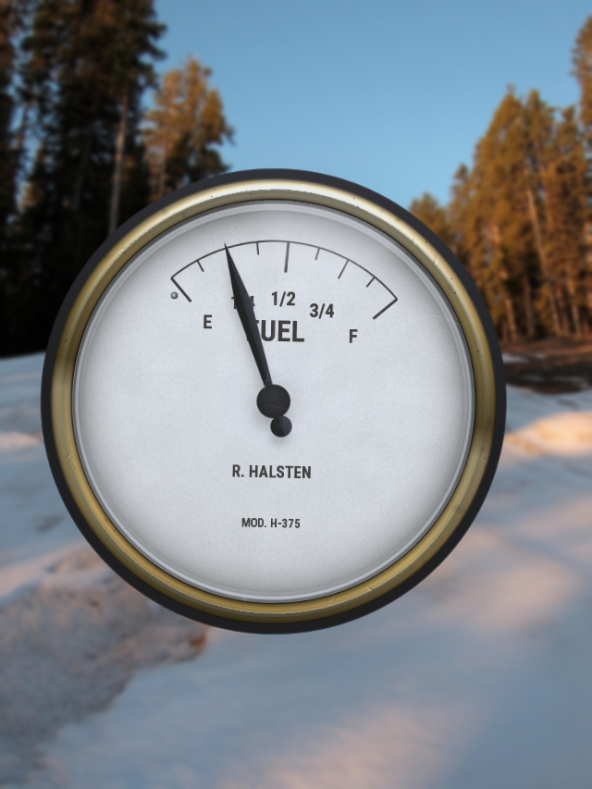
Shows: 0.25
